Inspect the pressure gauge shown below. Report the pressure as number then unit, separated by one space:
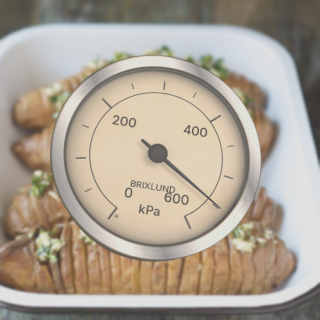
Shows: 550 kPa
